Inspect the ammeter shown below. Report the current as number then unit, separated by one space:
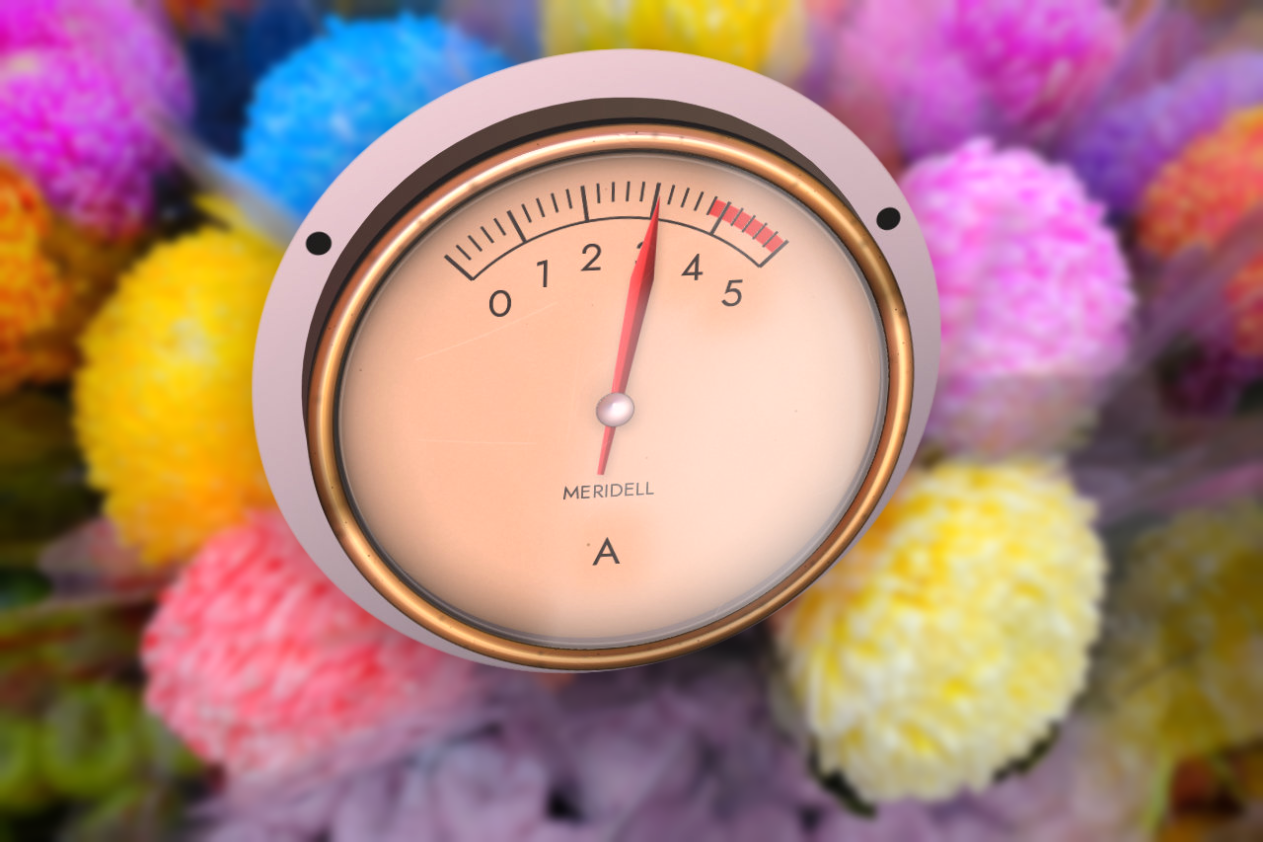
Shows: 3 A
